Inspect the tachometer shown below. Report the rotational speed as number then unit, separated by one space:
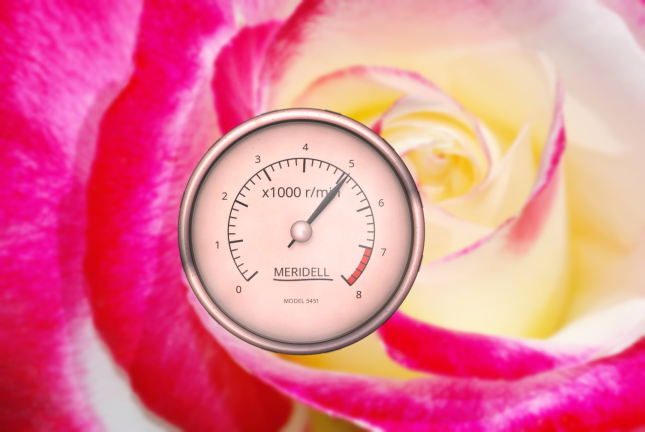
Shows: 5100 rpm
